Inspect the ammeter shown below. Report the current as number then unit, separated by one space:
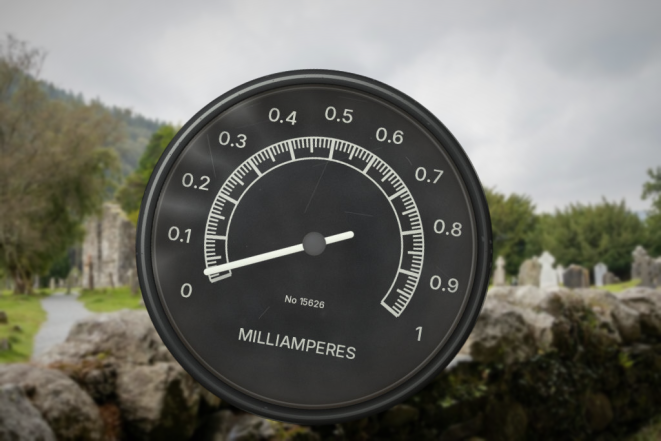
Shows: 0.02 mA
